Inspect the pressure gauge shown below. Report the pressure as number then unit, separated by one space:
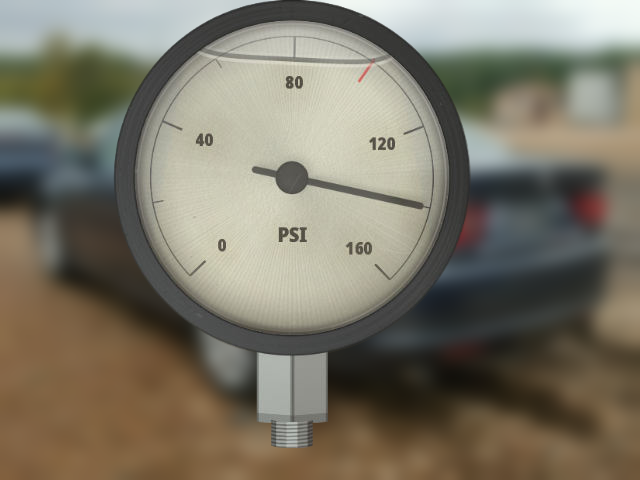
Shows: 140 psi
